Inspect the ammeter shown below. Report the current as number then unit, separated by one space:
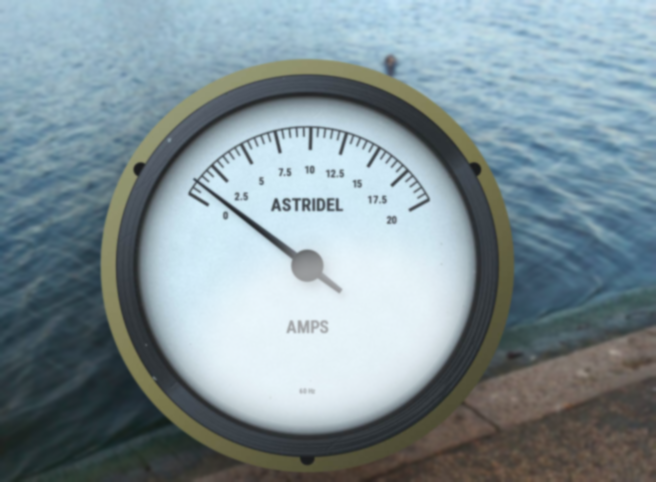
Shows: 1 A
